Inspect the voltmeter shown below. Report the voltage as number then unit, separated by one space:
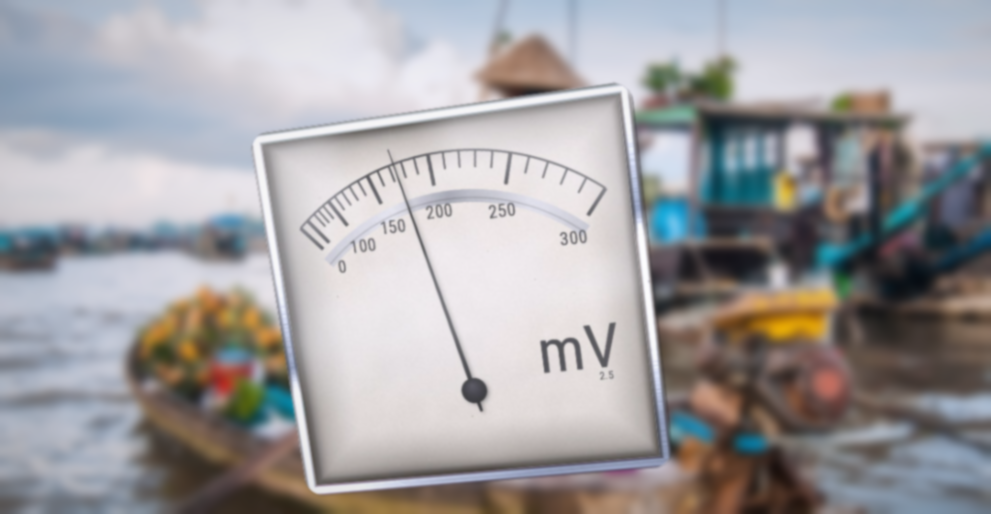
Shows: 175 mV
